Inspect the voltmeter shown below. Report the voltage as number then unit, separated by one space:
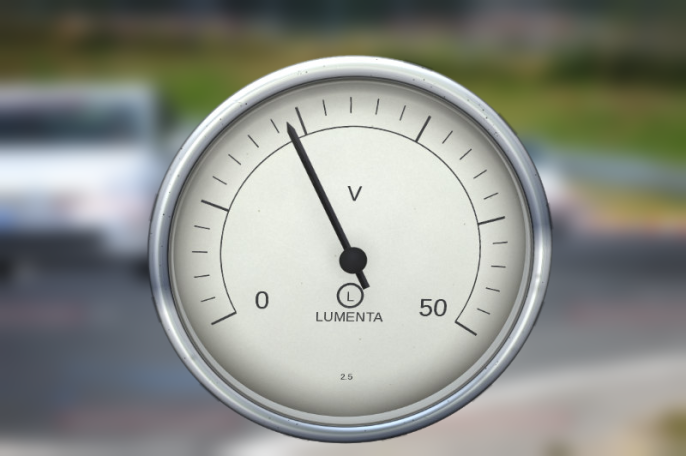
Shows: 19 V
